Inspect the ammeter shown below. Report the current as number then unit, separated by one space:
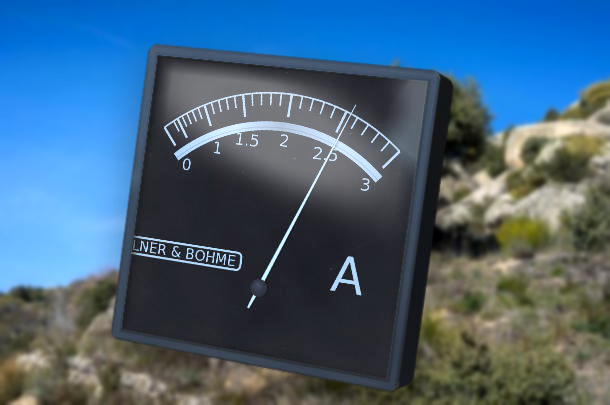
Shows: 2.55 A
